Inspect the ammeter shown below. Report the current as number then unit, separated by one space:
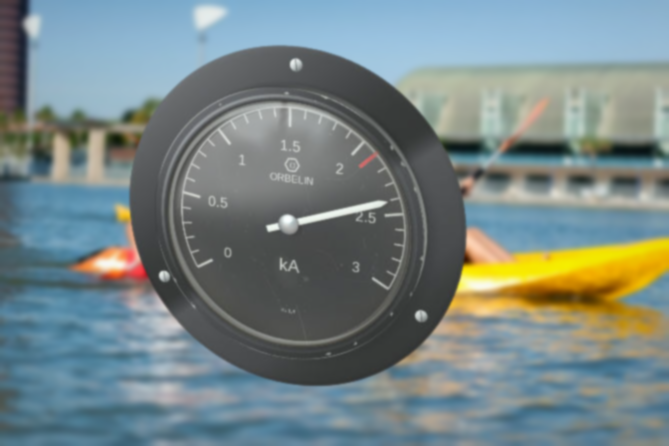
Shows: 2.4 kA
